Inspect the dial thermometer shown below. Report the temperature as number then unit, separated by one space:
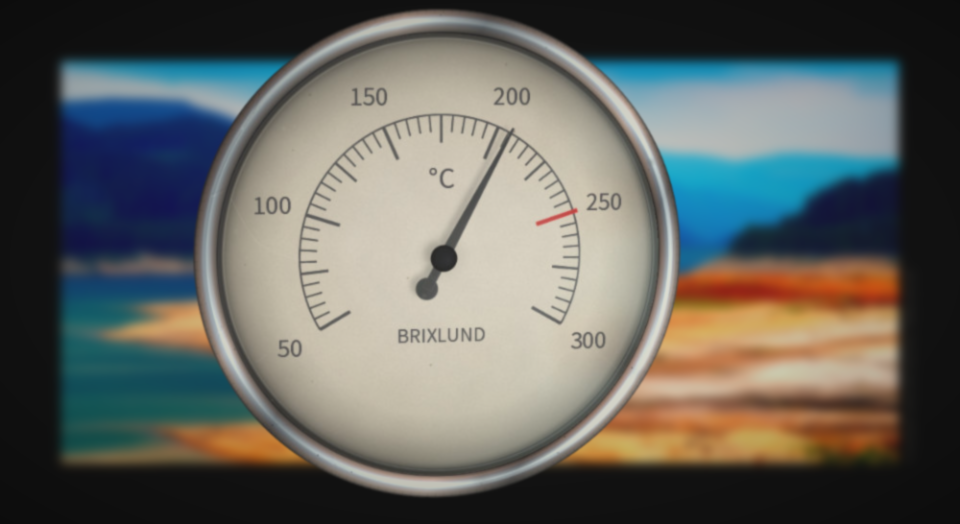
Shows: 205 °C
